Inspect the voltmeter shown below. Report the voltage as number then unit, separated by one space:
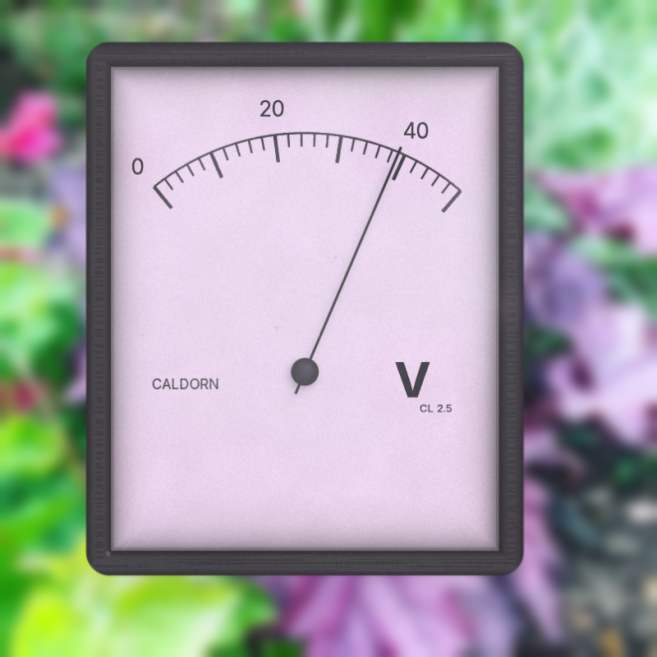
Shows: 39 V
